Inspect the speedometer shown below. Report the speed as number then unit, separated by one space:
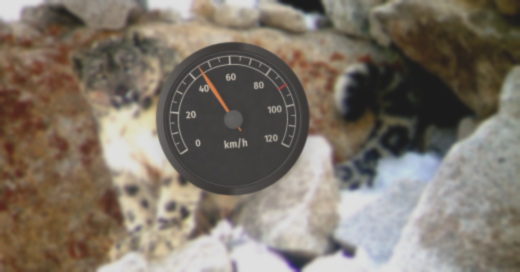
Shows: 45 km/h
